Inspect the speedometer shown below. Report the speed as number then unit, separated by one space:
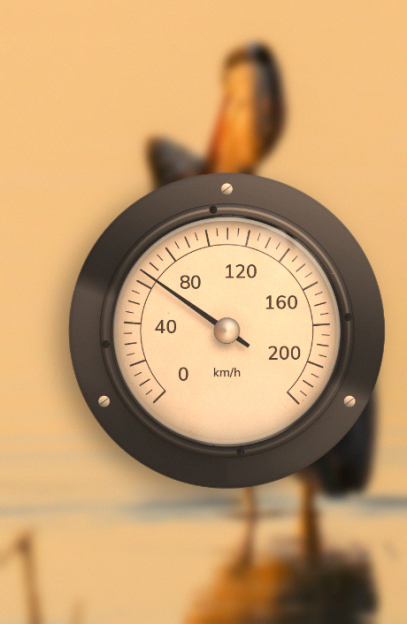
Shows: 65 km/h
